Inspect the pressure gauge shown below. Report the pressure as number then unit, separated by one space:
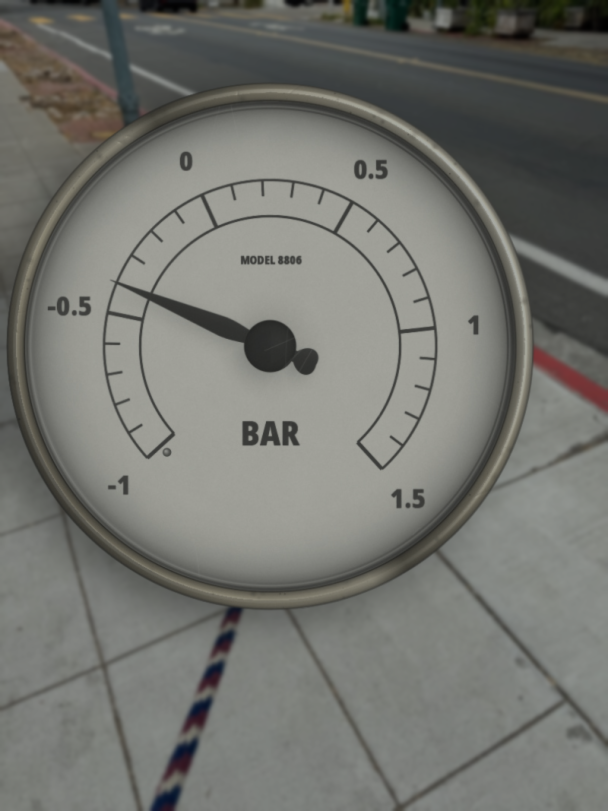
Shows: -0.4 bar
